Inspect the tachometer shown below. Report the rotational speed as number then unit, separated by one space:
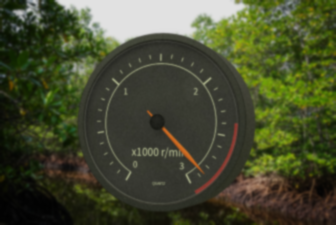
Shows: 2850 rpm
